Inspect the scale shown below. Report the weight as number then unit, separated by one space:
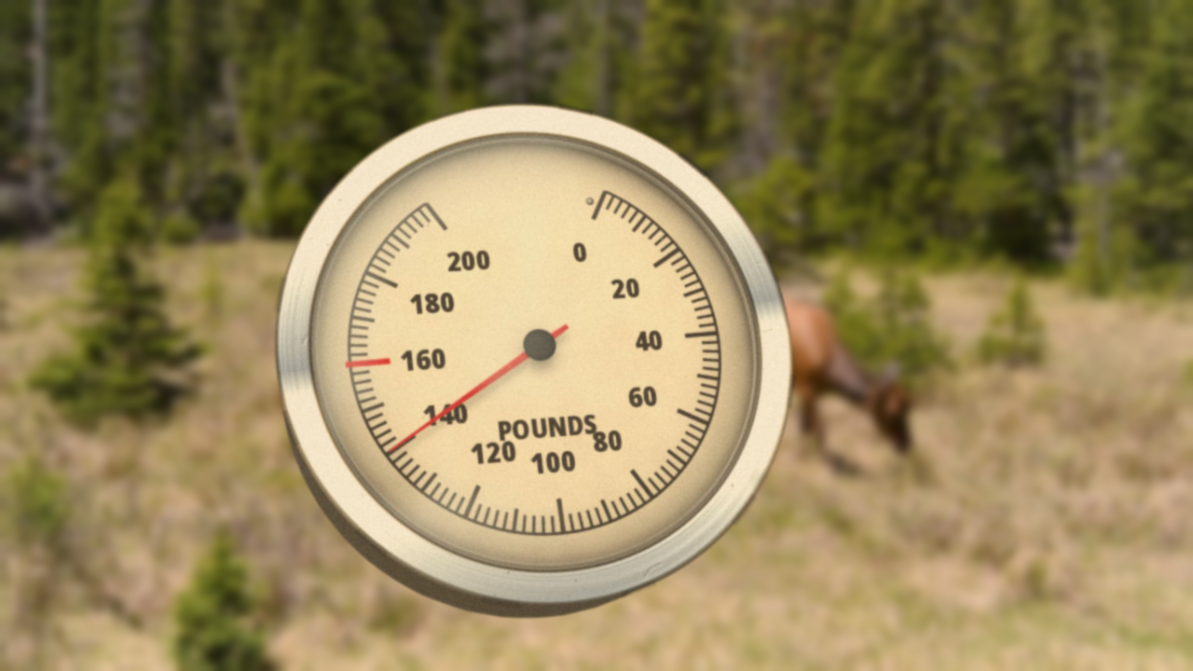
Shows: 140 lb
